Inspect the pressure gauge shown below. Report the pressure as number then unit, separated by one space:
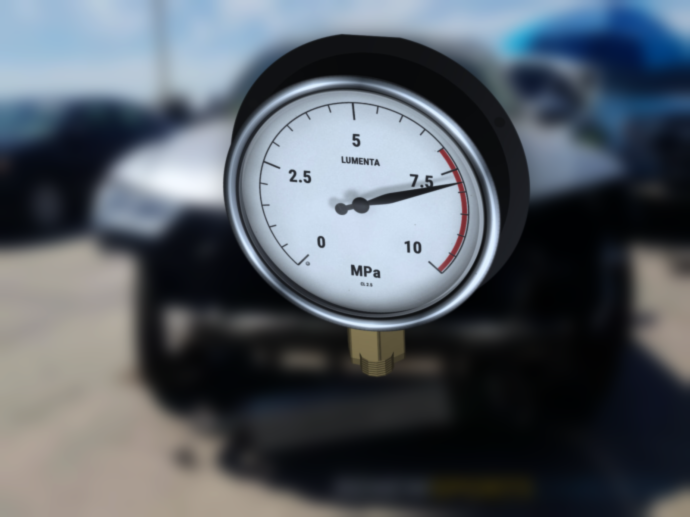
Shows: 7.75 MPa
